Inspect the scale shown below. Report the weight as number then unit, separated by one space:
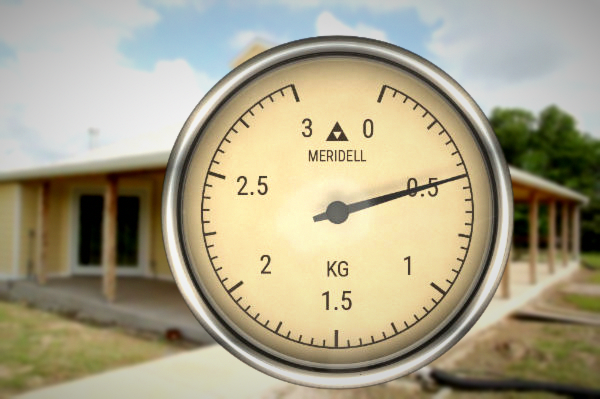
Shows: 0.5 kg
